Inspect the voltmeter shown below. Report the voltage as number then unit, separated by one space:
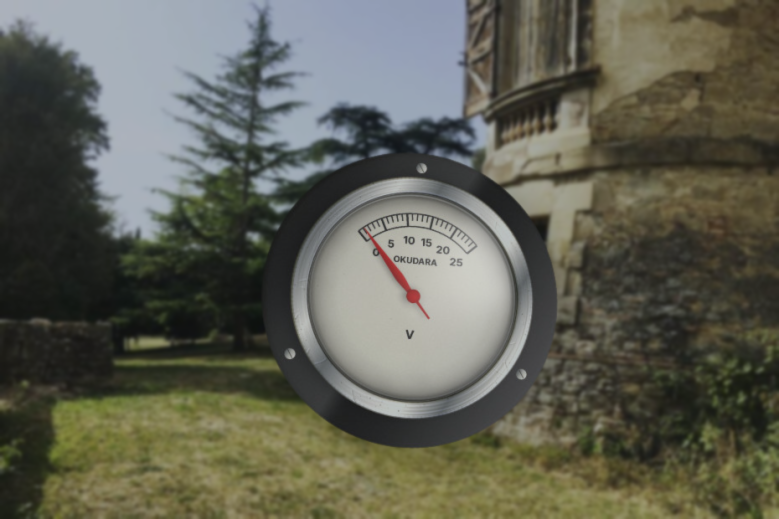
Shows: 1 V
